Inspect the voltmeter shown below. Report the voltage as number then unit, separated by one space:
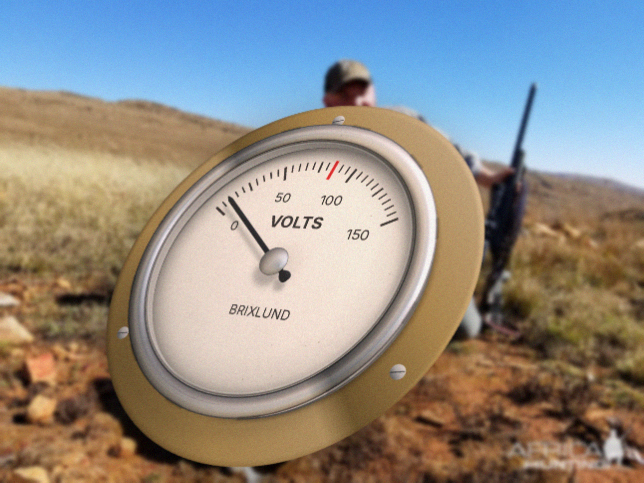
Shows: 10 V
